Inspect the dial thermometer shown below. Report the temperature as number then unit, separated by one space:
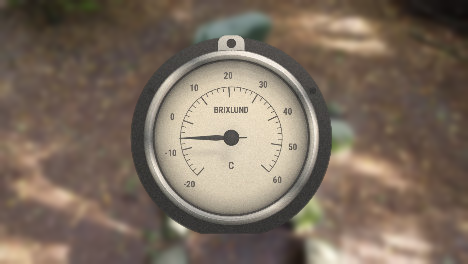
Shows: -6 °C
